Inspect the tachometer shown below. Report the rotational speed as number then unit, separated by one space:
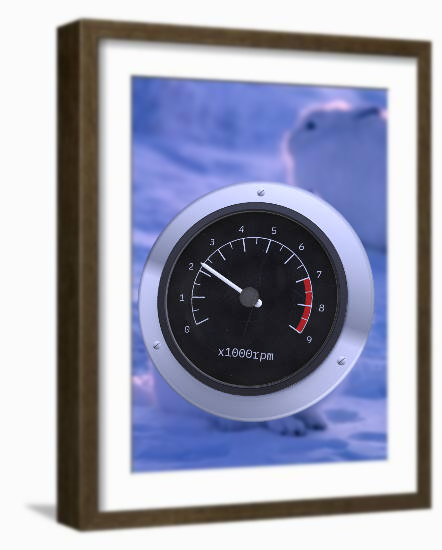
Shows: 2250 rpm
